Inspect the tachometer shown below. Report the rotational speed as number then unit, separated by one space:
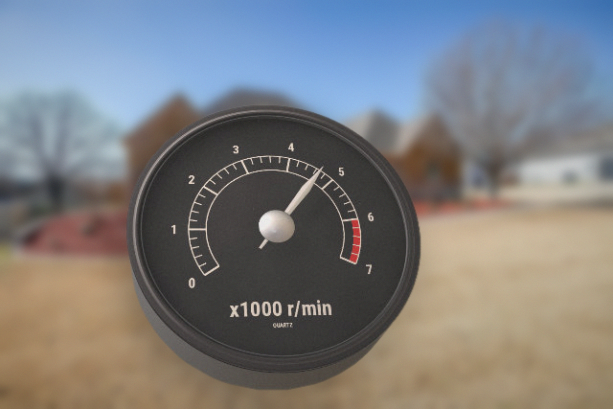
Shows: 4700 rpm
